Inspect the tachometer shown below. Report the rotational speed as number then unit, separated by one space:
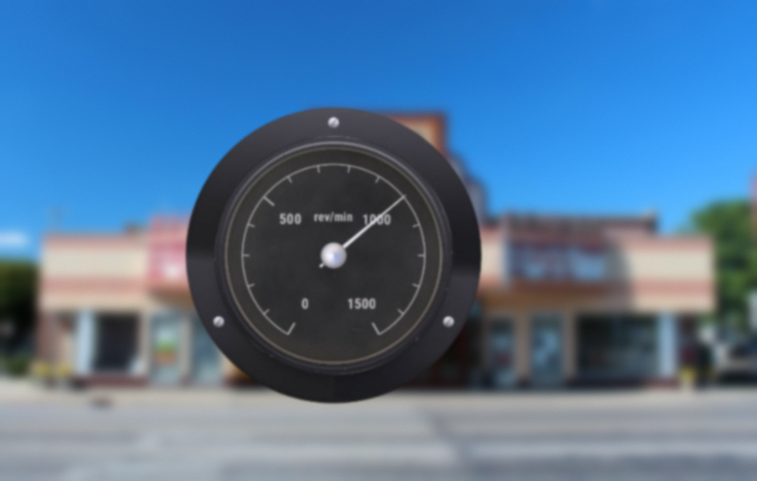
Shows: 1000 rpm
